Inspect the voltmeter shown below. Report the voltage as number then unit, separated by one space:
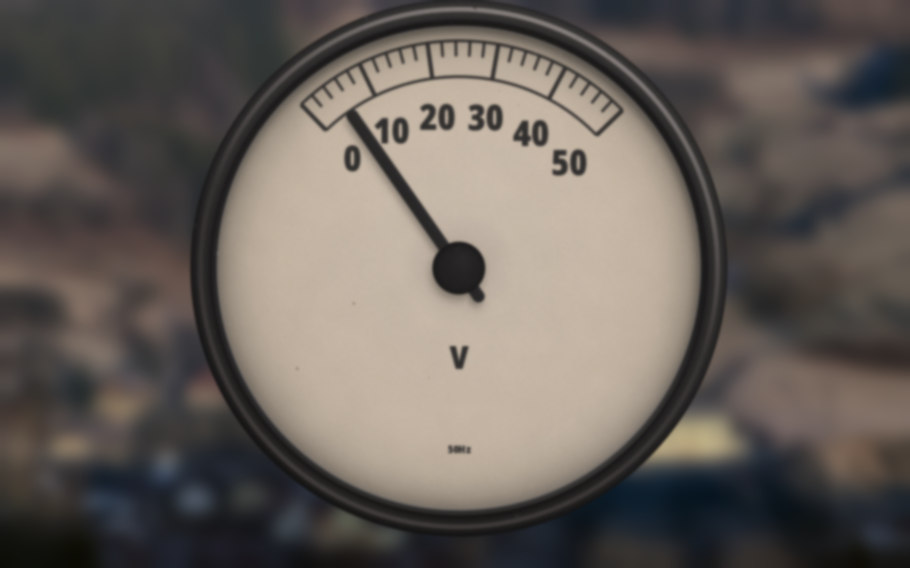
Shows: 5 V
